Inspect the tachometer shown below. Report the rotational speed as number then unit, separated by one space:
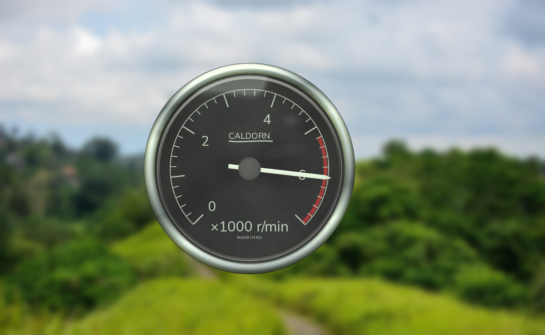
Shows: 6000 rpm
